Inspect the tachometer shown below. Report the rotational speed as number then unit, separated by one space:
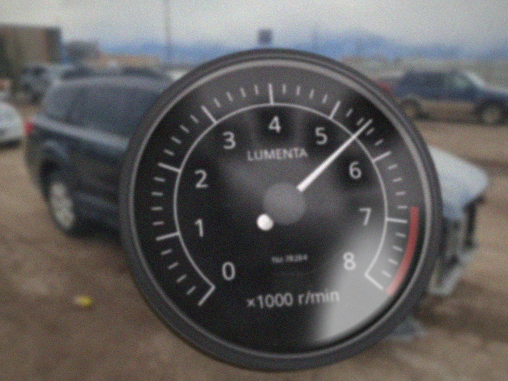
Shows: 5500 rpm
